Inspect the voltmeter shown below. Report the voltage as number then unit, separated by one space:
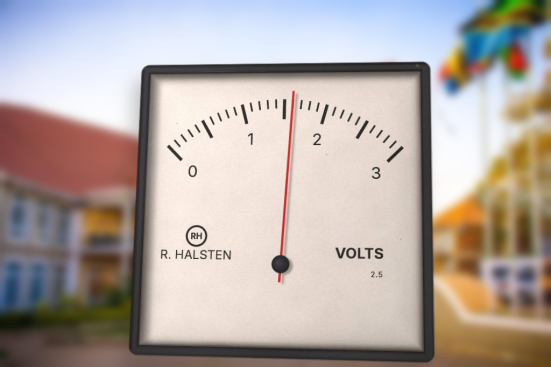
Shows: 1.6 V
